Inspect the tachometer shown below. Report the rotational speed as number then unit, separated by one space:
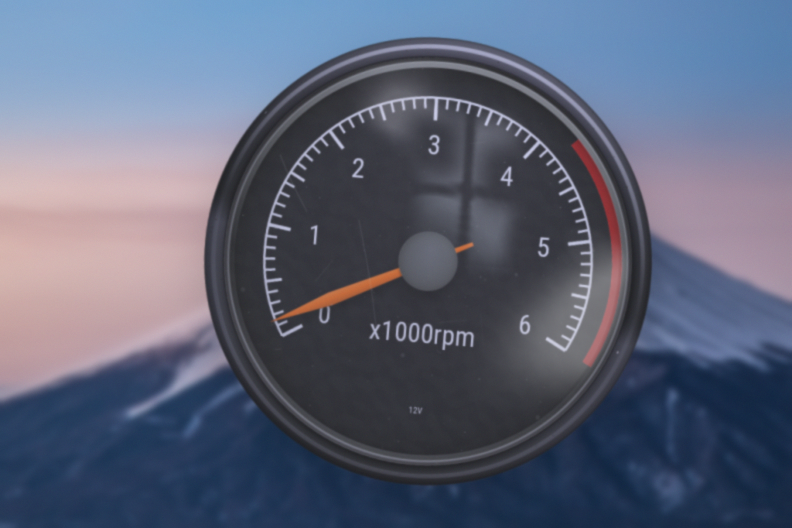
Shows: 150 rpm
